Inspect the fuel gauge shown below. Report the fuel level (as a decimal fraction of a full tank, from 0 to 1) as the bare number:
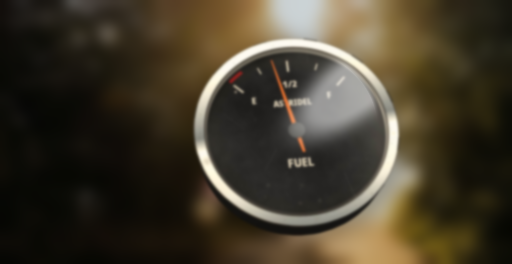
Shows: 0.375
